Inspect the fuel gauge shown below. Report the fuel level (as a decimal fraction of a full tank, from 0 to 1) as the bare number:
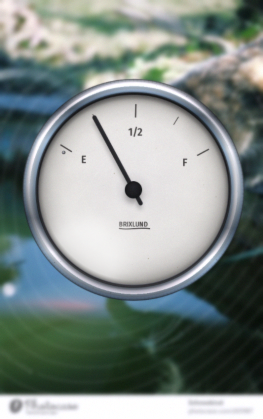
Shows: 0.25
